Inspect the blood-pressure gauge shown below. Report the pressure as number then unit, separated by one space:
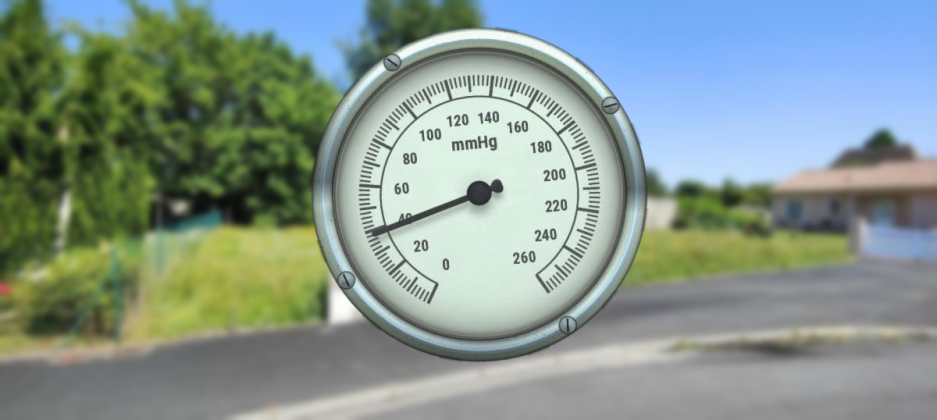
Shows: 38 mmHg
